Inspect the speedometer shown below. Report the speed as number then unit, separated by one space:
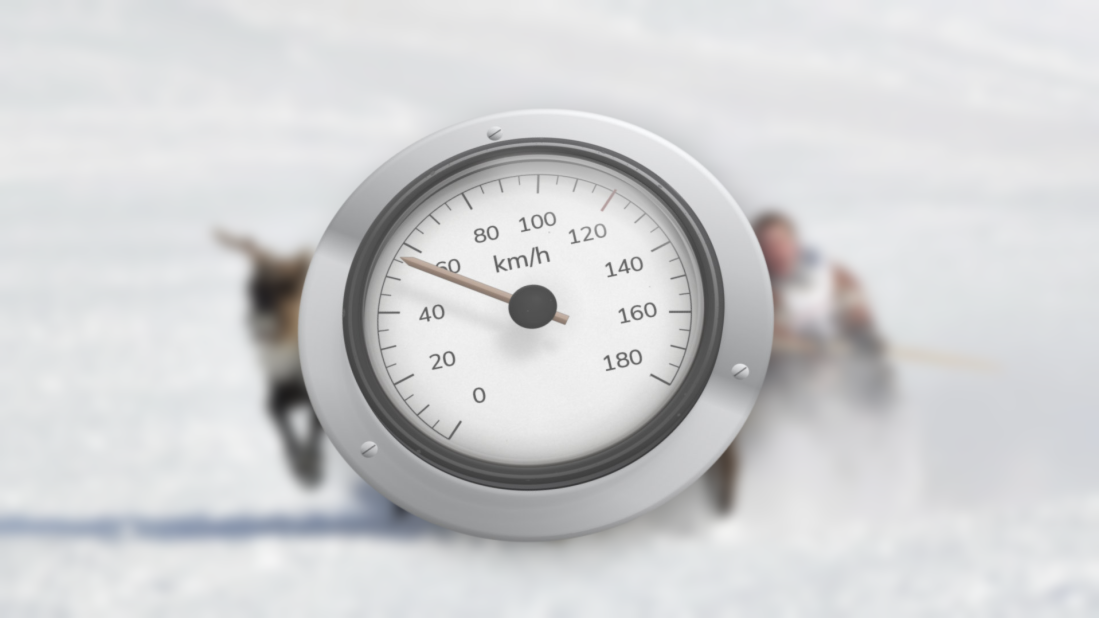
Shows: 55 km/h
